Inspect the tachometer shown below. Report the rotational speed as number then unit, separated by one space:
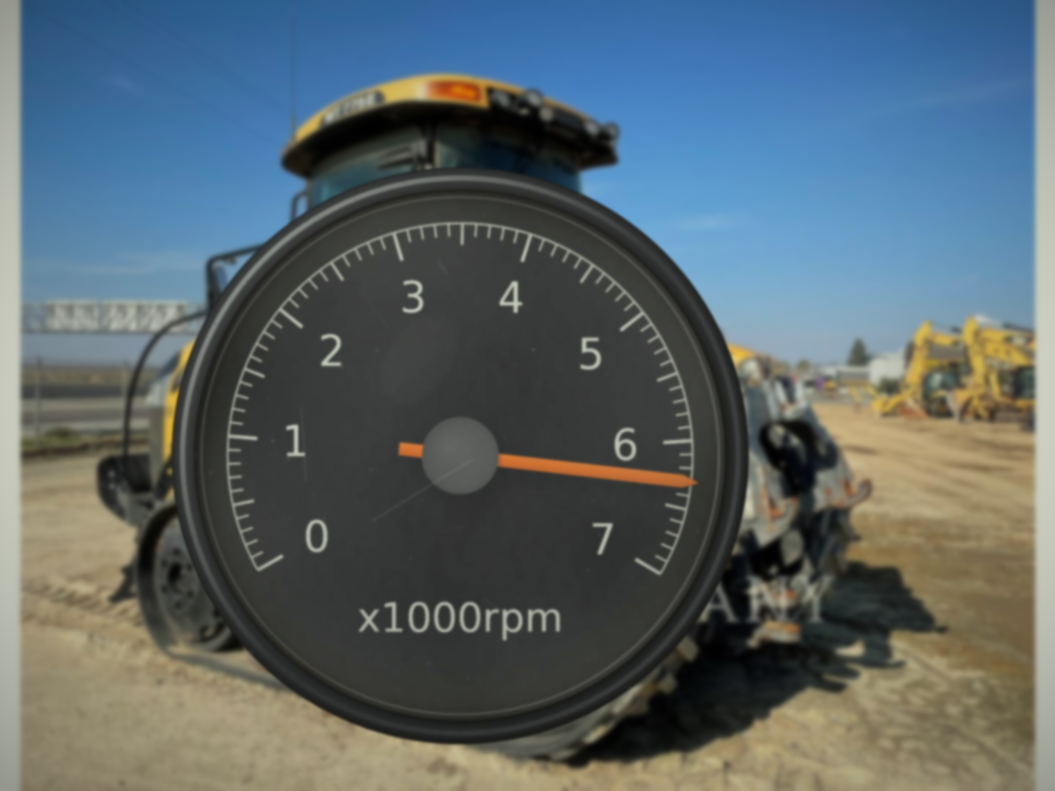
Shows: 6300 rpm
